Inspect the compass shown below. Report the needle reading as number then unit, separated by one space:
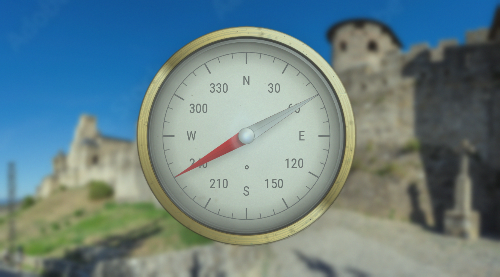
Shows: 240 °
